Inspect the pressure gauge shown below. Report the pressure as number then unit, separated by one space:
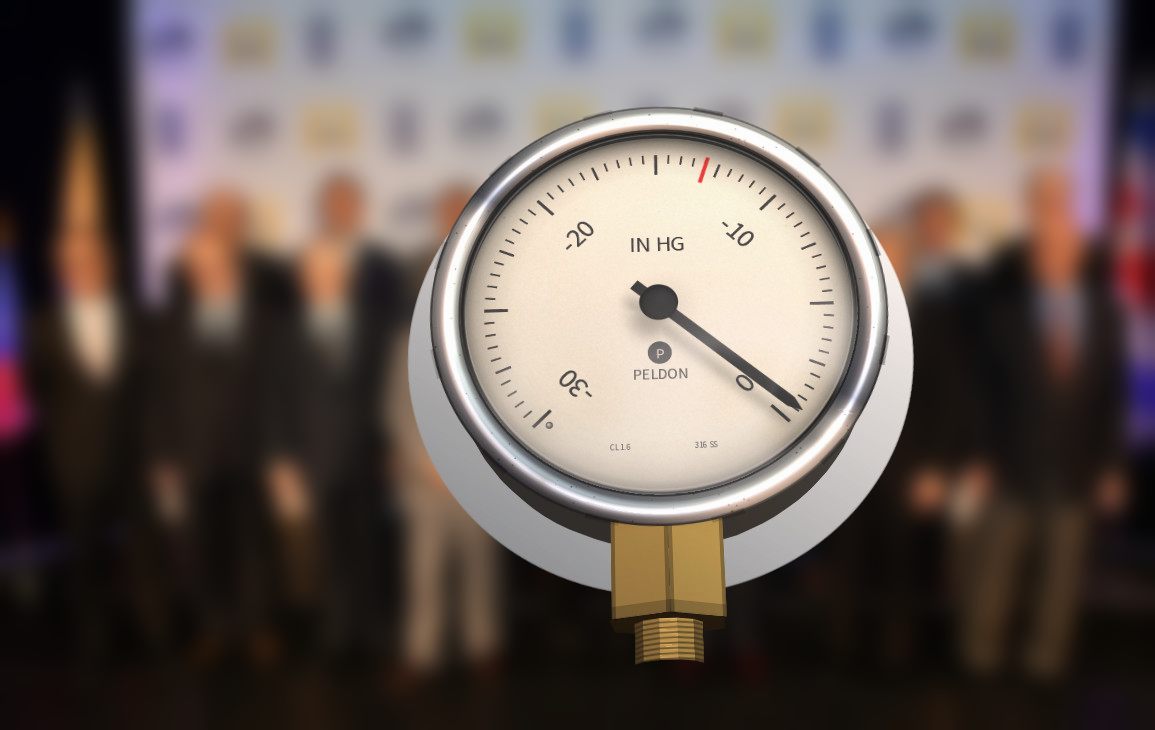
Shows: -0.5 inHg
